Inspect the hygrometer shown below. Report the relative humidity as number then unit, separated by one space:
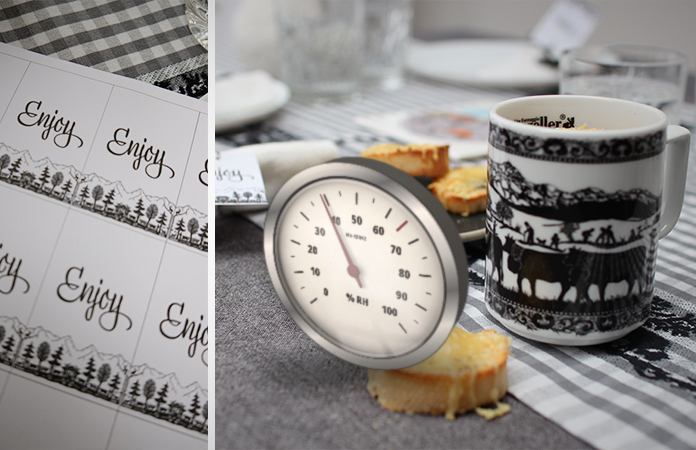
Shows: 40 %
